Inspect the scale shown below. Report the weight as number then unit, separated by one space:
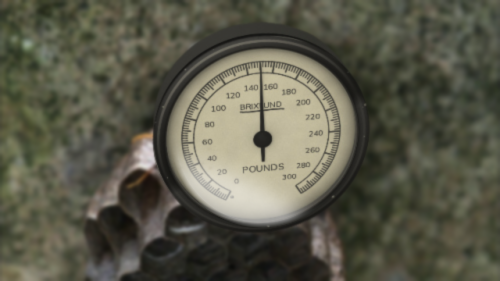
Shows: 150 lb
